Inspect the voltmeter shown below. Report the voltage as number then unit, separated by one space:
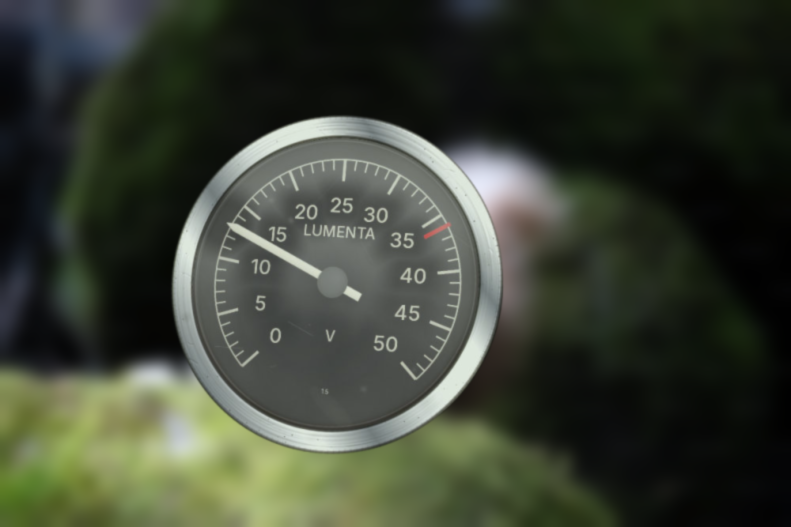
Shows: 13 V
